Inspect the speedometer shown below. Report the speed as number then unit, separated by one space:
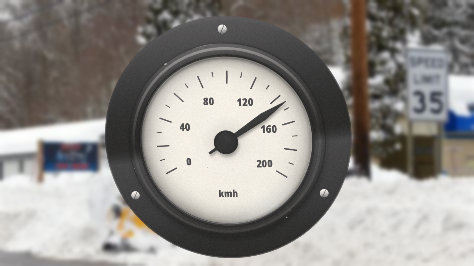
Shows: 145 km/h
